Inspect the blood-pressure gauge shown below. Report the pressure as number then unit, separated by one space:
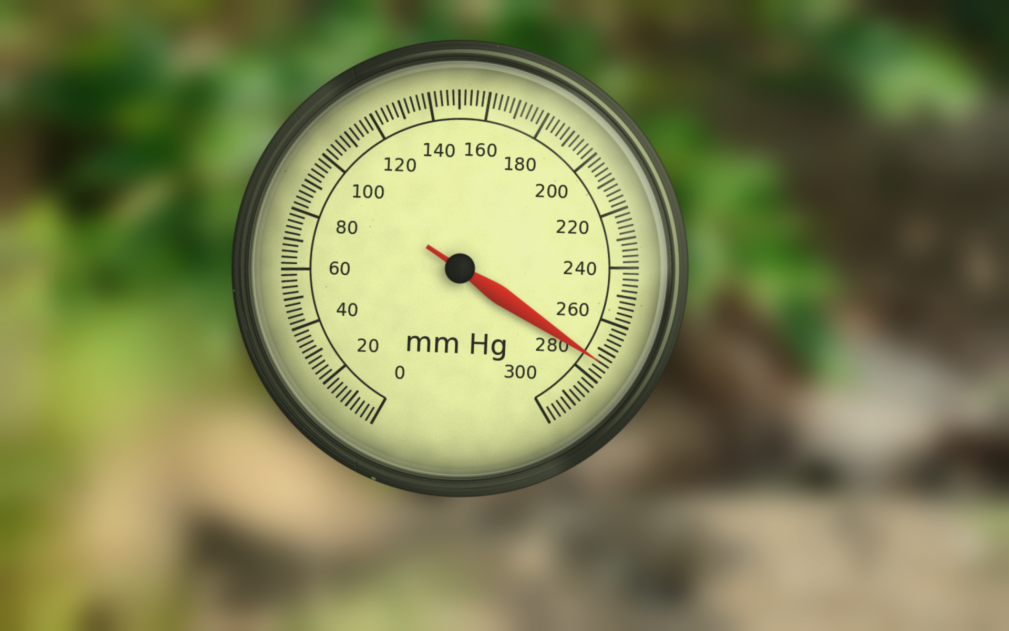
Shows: 274 mmHg
